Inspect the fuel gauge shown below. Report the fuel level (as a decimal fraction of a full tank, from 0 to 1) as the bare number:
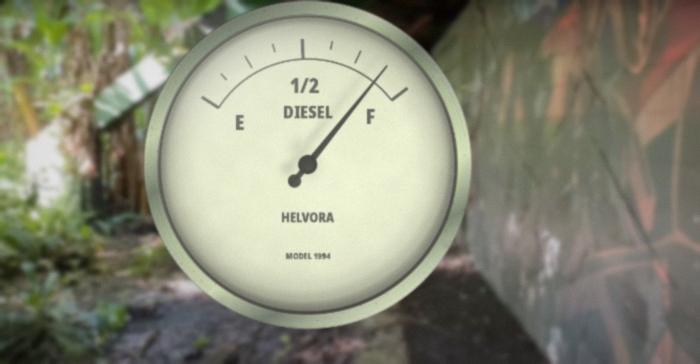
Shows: 0.875
